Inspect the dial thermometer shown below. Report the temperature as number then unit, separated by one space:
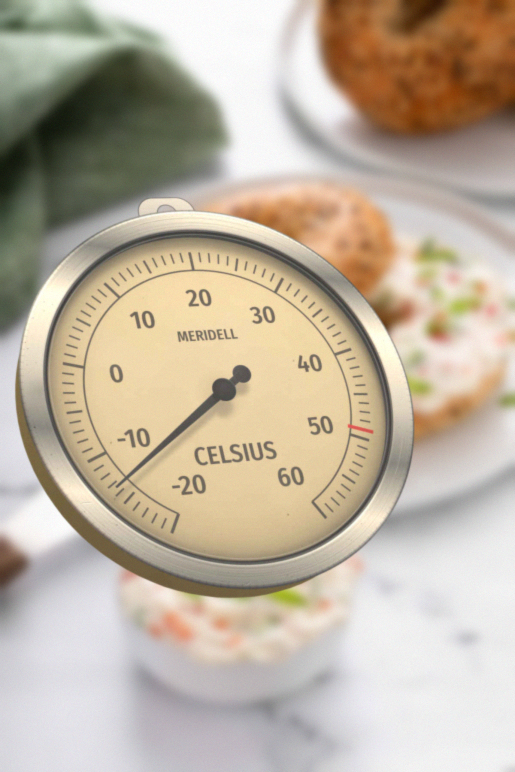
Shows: -13.5 °C
